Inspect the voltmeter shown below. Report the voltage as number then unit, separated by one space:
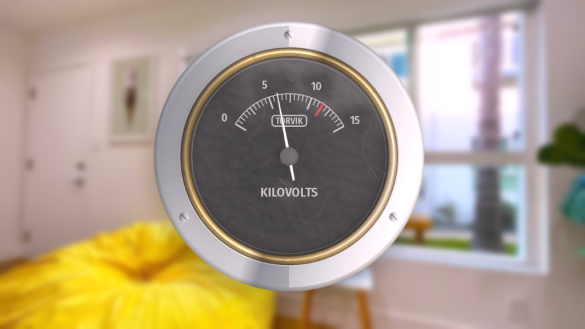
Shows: 6 kV
